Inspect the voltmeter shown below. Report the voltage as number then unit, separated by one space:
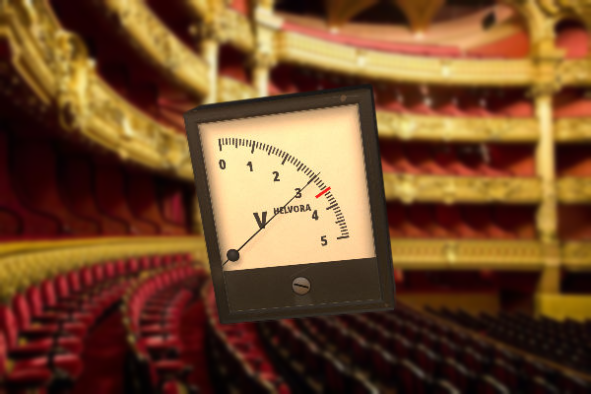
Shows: 3 V
